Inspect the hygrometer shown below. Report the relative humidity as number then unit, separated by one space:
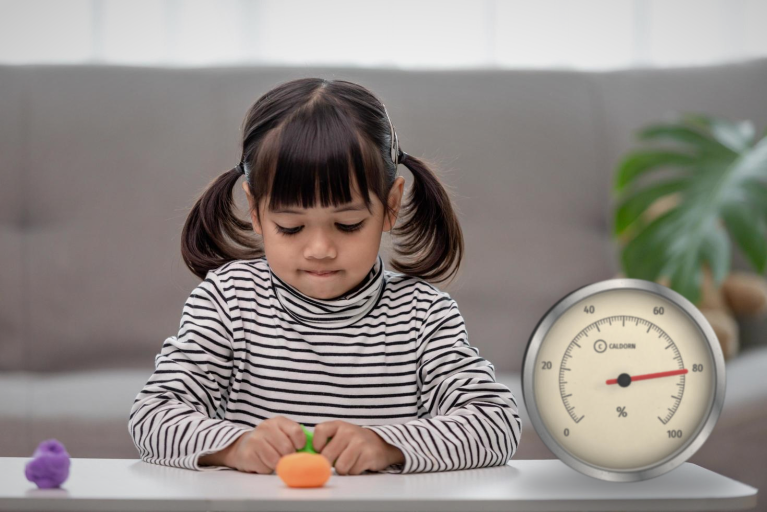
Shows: 80 %
